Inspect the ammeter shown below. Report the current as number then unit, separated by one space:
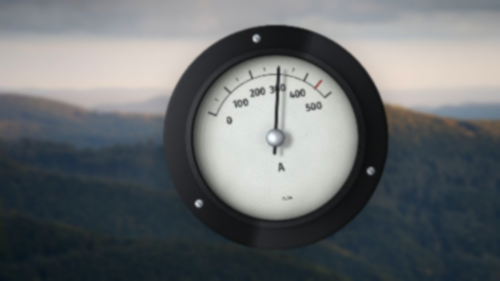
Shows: 300 A
